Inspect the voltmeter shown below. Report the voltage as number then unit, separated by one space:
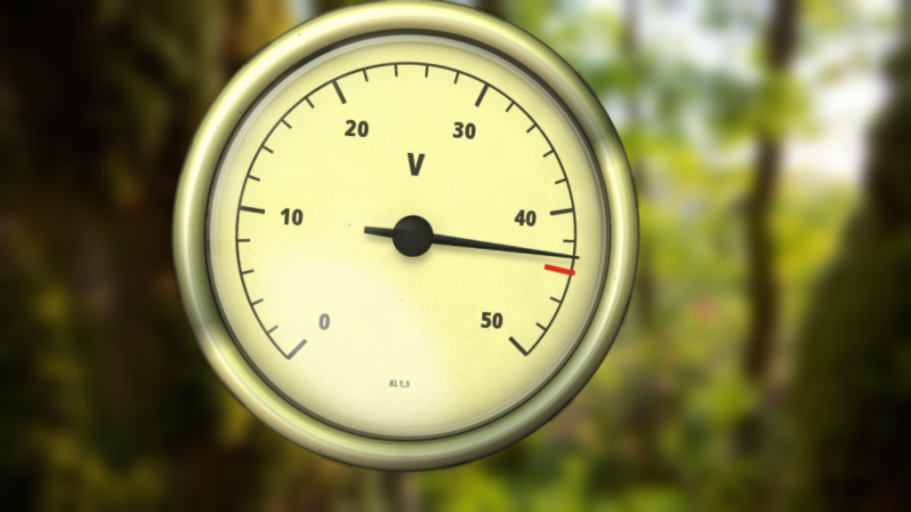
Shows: 43 V
